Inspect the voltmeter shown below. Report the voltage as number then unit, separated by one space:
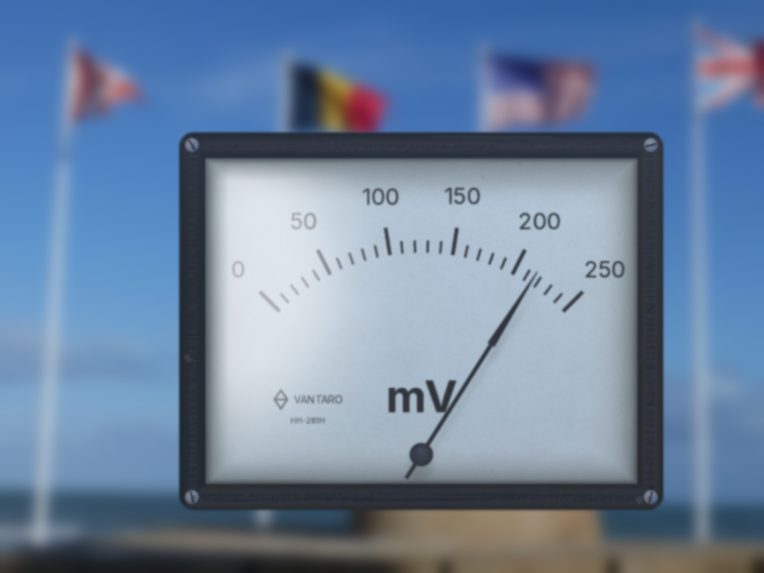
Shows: 215 mV
